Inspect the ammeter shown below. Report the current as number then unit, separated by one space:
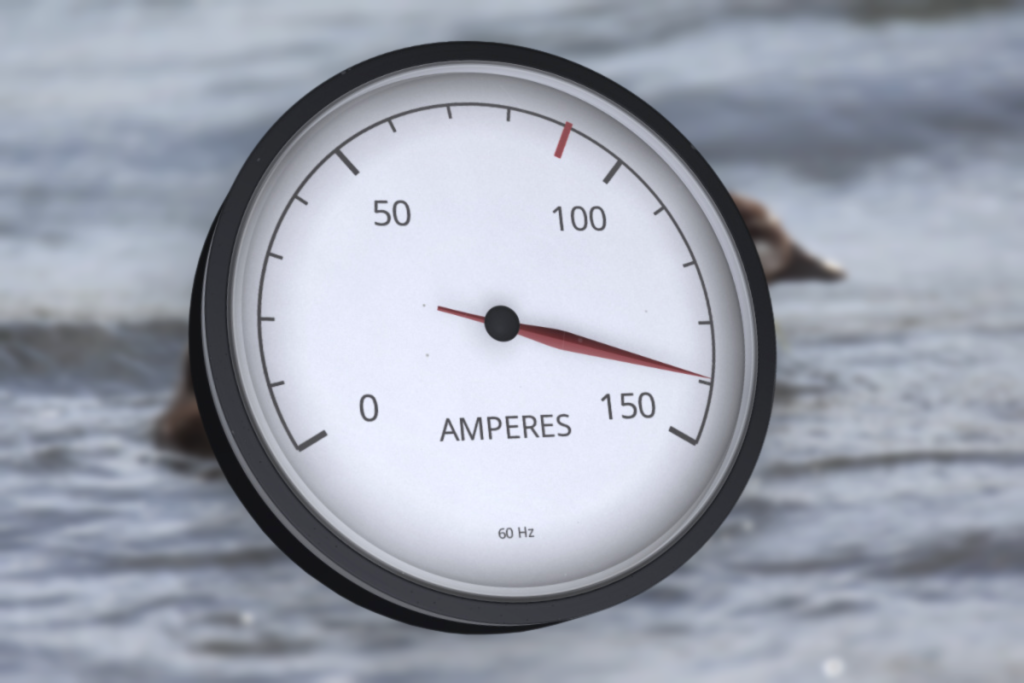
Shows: 140 A
